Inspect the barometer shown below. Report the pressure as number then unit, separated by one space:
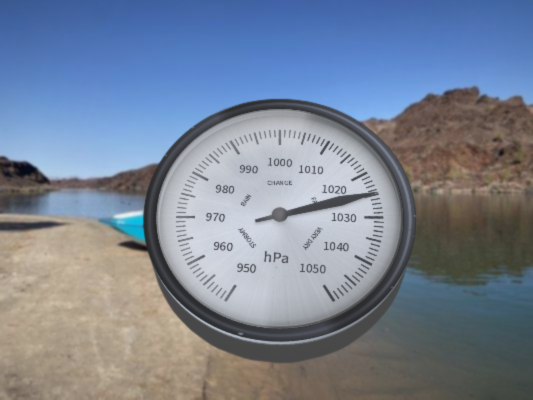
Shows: 1025 hPa
